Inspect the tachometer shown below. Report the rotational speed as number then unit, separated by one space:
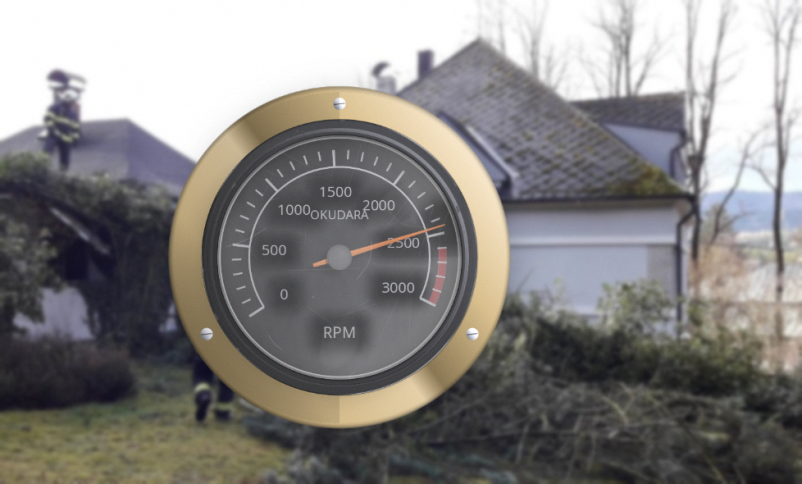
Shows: 2450 rpm
